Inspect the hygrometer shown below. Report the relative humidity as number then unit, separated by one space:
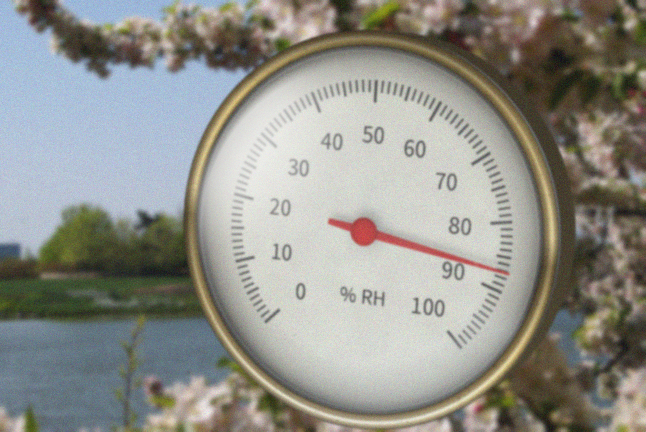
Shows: 87 %
